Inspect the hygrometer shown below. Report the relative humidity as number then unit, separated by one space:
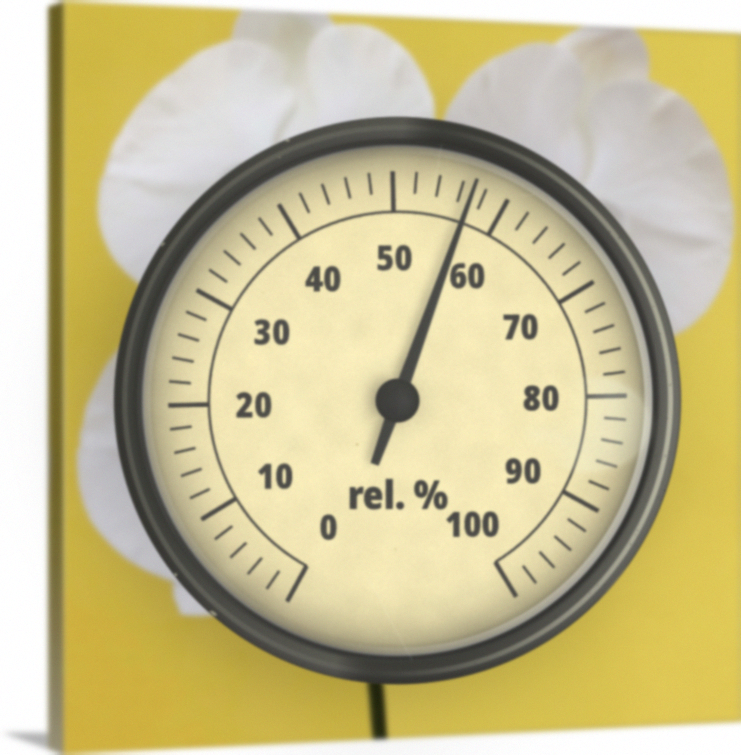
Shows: 57 %
